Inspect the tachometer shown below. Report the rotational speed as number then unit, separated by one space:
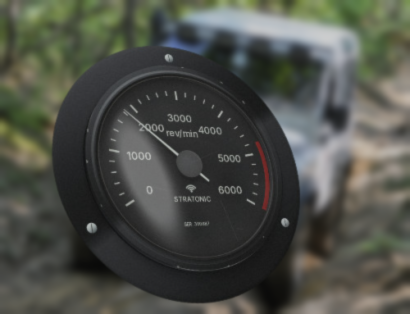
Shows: 1800 rpm
